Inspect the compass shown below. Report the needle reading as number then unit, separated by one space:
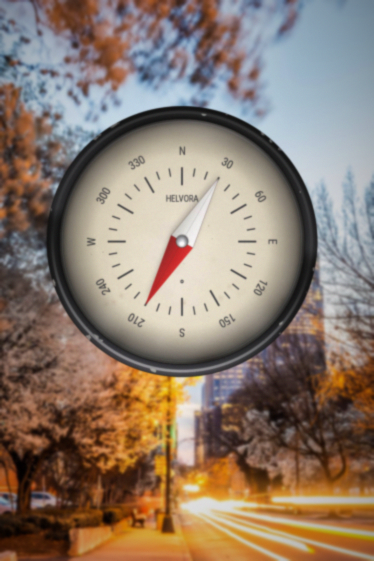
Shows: 210 °
